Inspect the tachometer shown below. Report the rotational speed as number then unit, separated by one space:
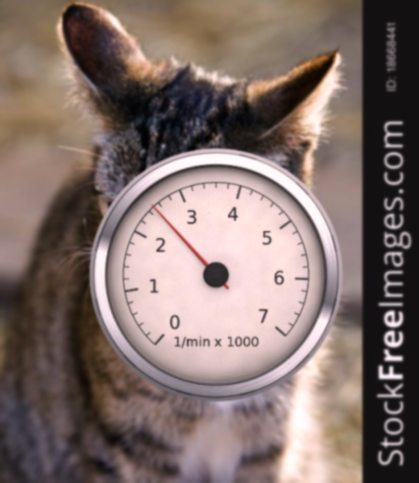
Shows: 2500 rpm
